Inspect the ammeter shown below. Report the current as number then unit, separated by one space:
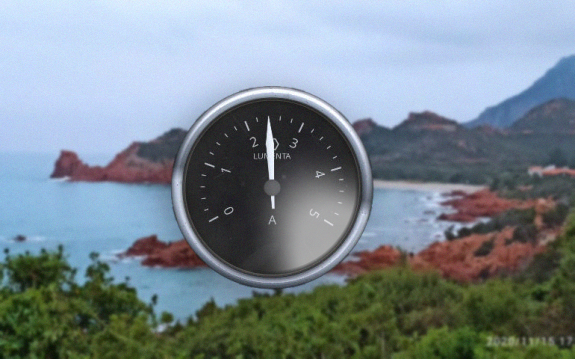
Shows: 2.4 A
